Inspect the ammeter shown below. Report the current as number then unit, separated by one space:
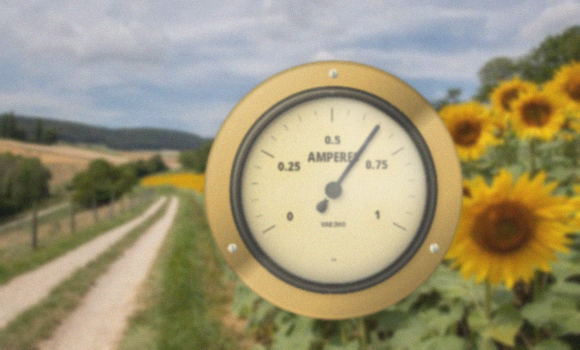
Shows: 0.65 A
